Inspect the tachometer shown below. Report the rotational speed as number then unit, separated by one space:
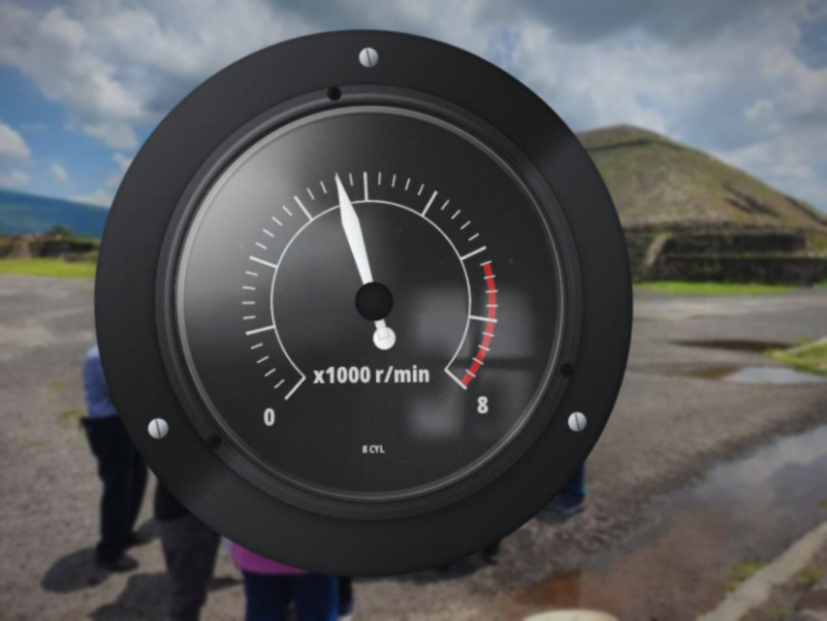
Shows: 3600 rpm
